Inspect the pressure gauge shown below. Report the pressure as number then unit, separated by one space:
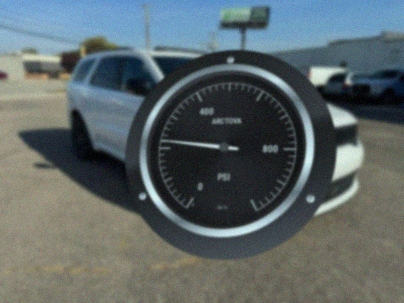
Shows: 220 psi
